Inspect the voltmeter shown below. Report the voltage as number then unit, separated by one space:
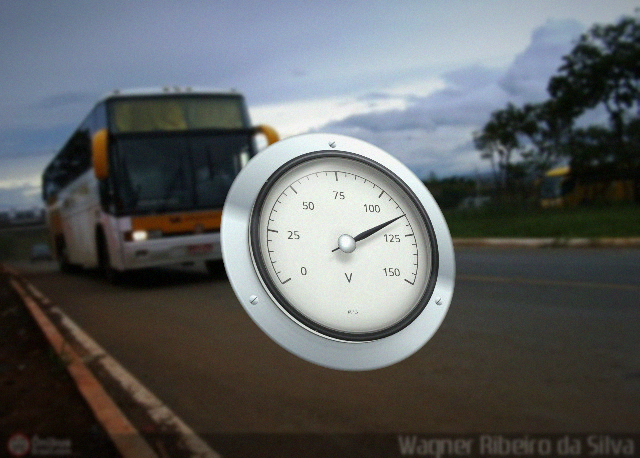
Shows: 115 V
